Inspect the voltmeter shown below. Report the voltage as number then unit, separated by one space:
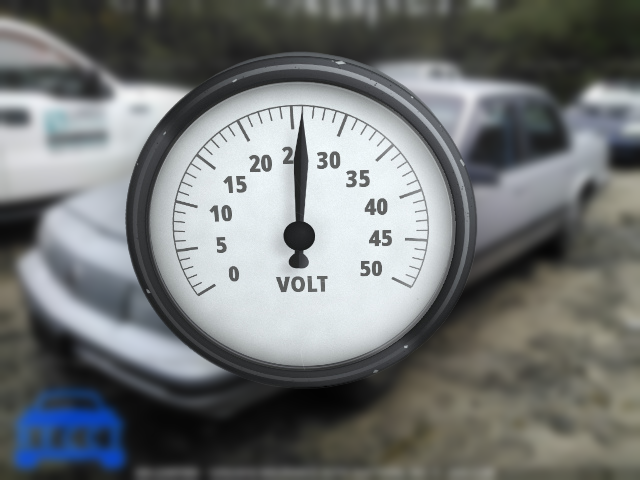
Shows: 26 V
